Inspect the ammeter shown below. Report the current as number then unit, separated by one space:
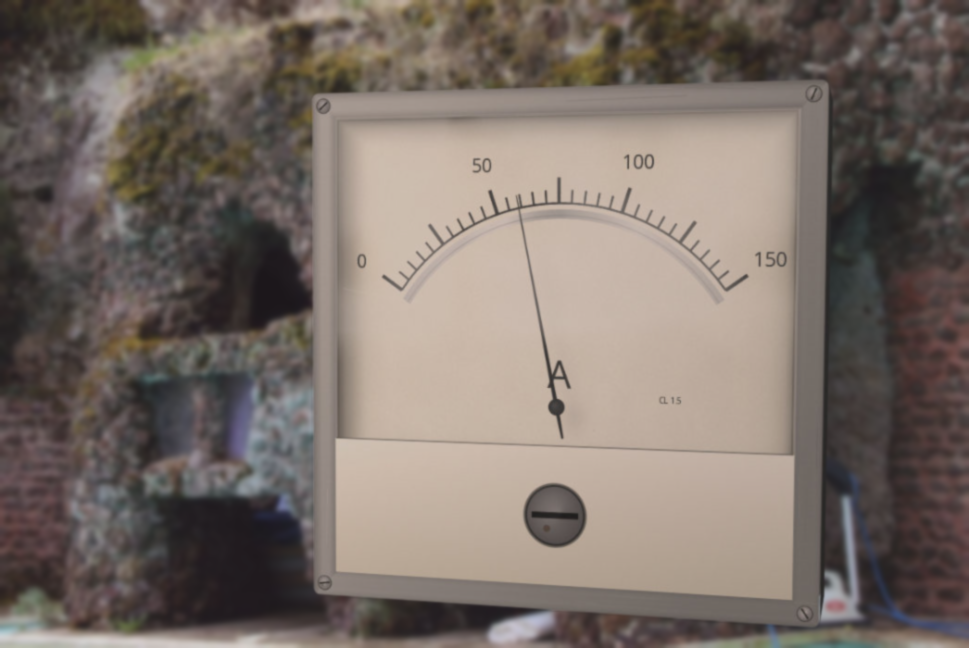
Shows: 60 A
